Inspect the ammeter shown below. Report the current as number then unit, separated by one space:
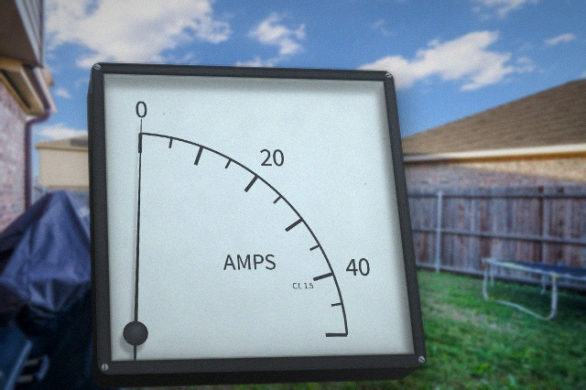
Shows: 0 A
